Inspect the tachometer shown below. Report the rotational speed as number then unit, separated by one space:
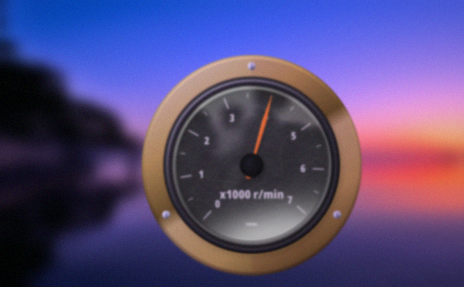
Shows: 4000 rpm
